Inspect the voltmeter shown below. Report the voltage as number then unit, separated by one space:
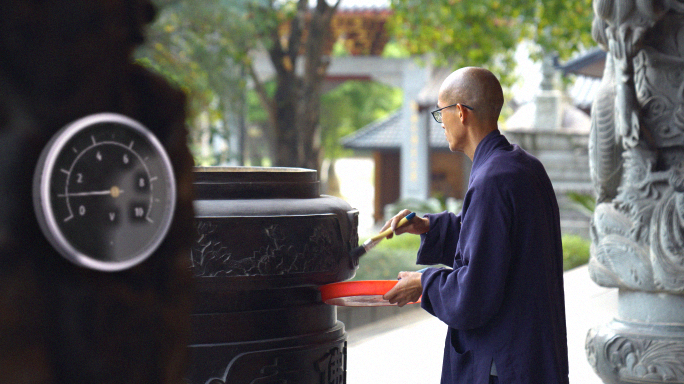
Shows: 1 V
